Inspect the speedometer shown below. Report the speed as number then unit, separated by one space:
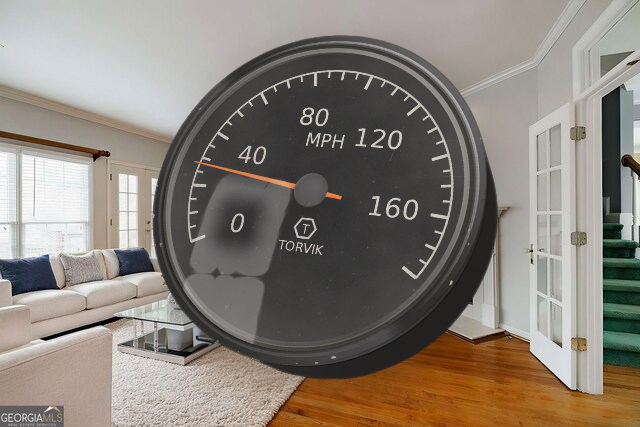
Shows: 27.5 mph
